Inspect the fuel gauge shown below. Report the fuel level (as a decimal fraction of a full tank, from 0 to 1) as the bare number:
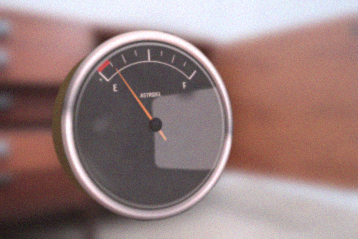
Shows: 0.125
